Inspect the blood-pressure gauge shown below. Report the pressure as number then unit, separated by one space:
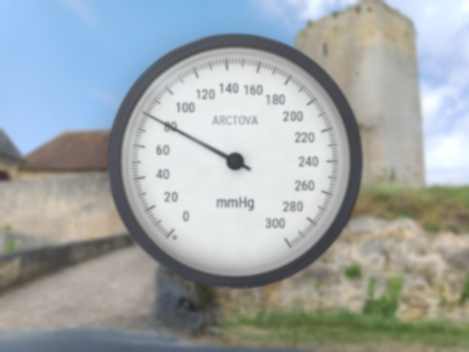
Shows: 80 mmHg
